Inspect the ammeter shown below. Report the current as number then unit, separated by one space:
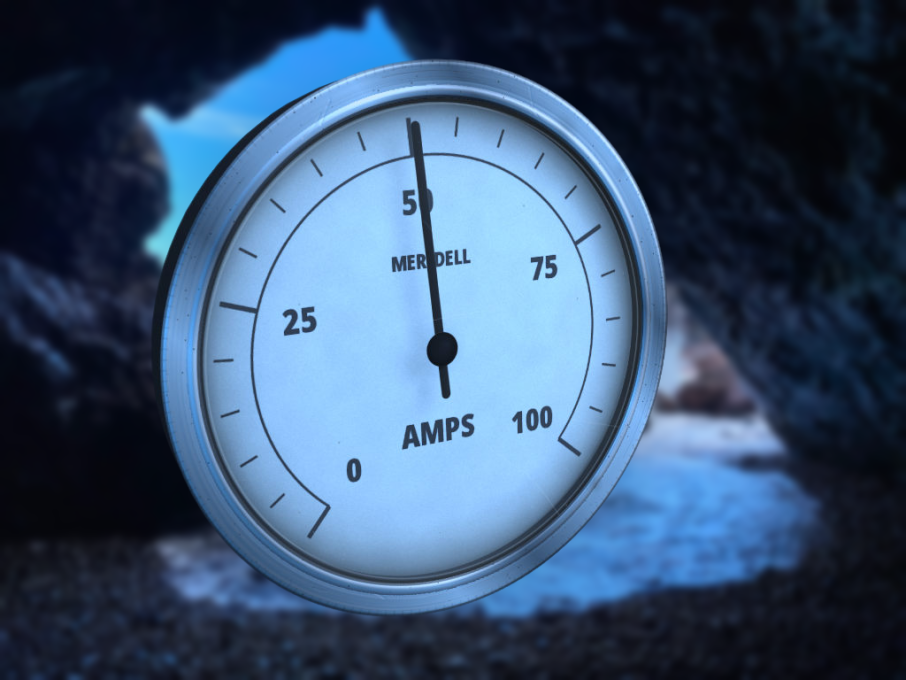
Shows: 50 A
